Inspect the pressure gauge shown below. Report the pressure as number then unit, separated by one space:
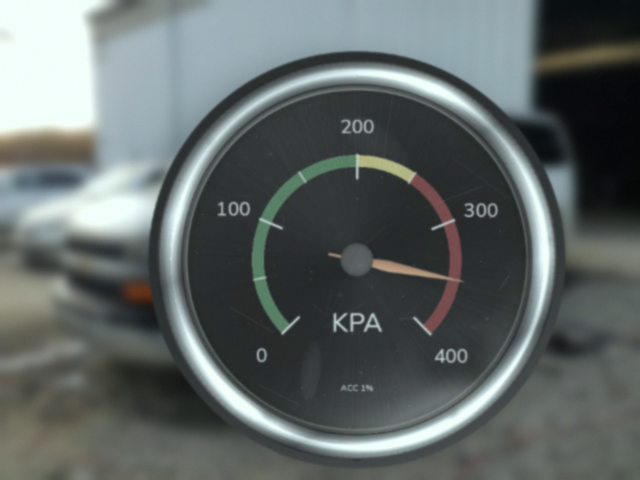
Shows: 350 kPa
